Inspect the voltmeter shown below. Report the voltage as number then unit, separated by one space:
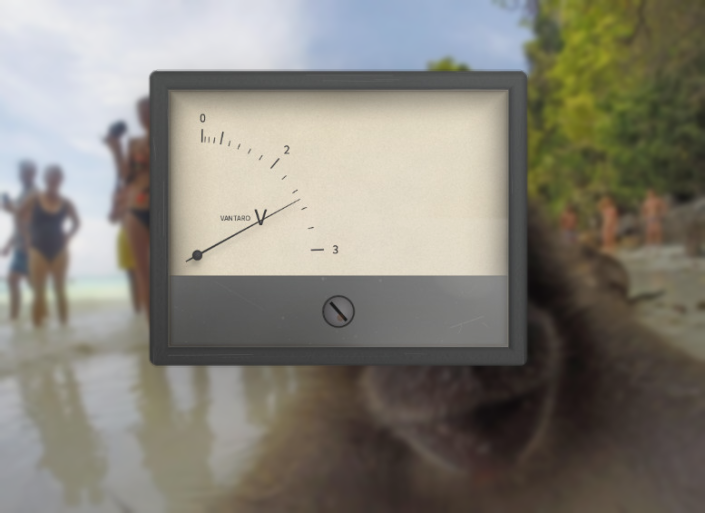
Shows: 2.5 V
